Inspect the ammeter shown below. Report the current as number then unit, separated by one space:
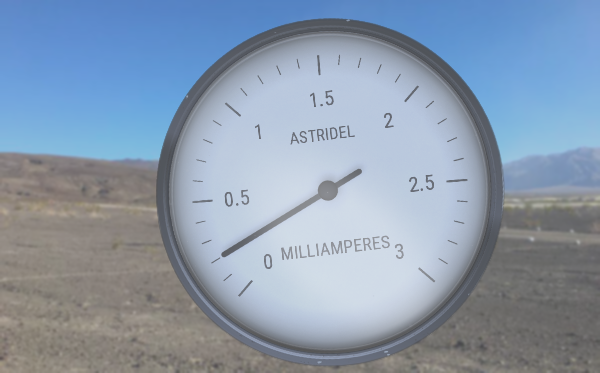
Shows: 0.2 mA
